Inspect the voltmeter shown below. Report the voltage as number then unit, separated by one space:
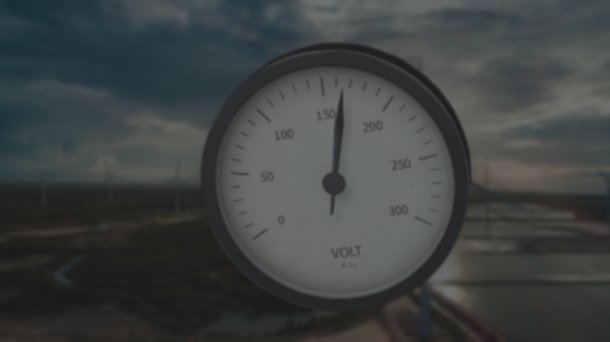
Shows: 165 V
